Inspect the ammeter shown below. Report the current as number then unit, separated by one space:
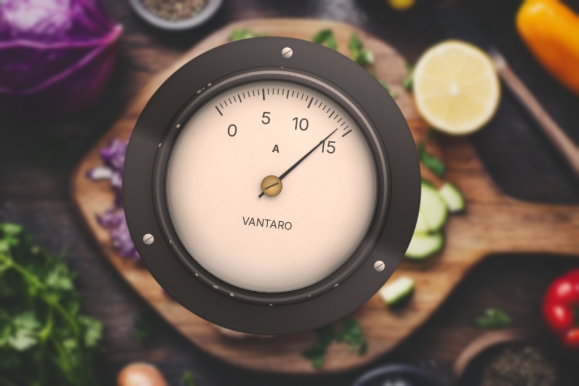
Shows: 14 A
